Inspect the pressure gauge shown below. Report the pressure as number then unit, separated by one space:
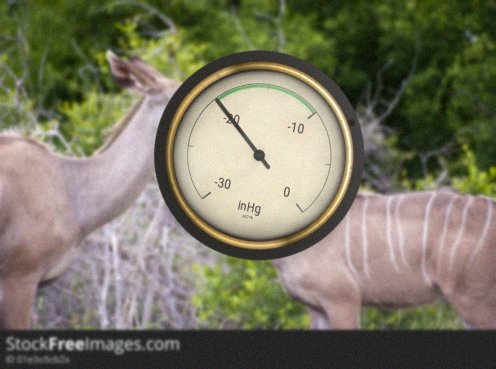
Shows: -20 inHg
